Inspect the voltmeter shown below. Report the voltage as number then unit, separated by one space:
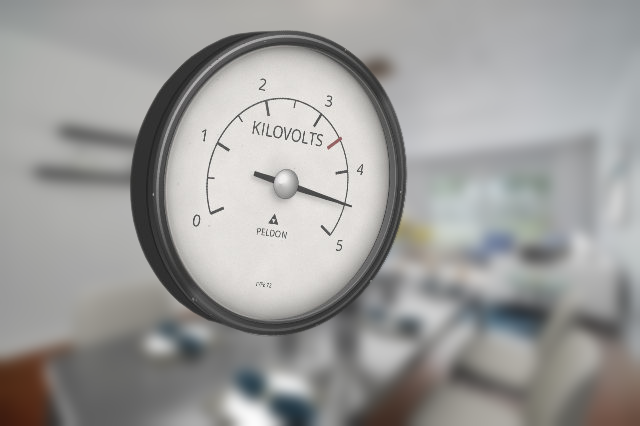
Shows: 4.5 kV
